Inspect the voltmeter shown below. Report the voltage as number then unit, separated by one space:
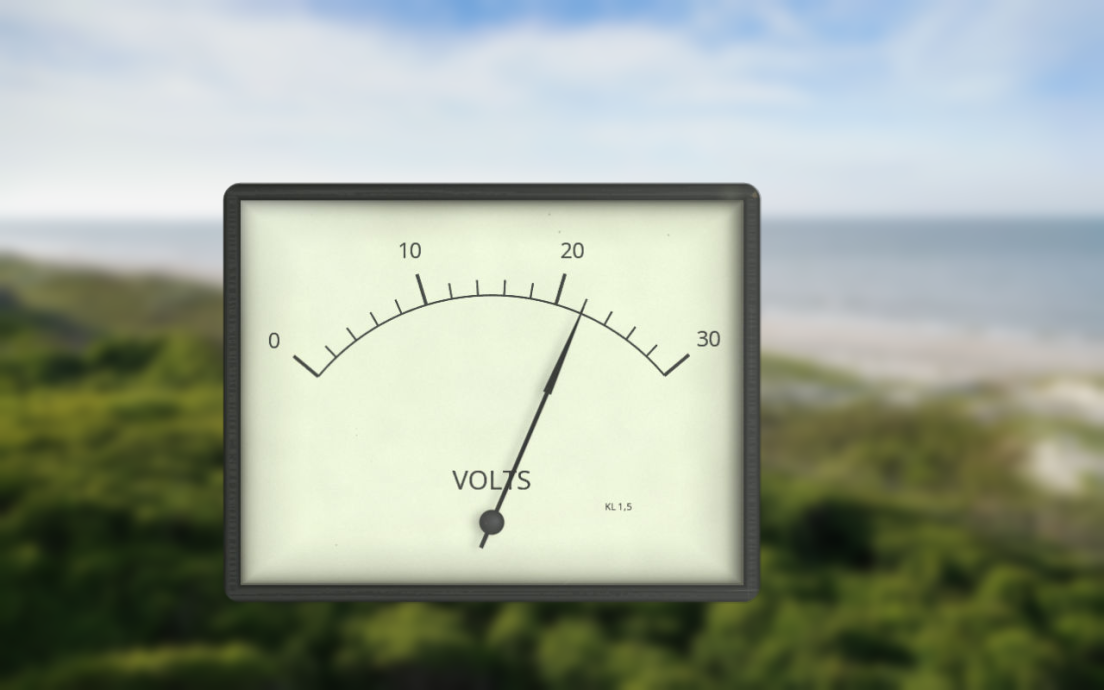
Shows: 22 V
